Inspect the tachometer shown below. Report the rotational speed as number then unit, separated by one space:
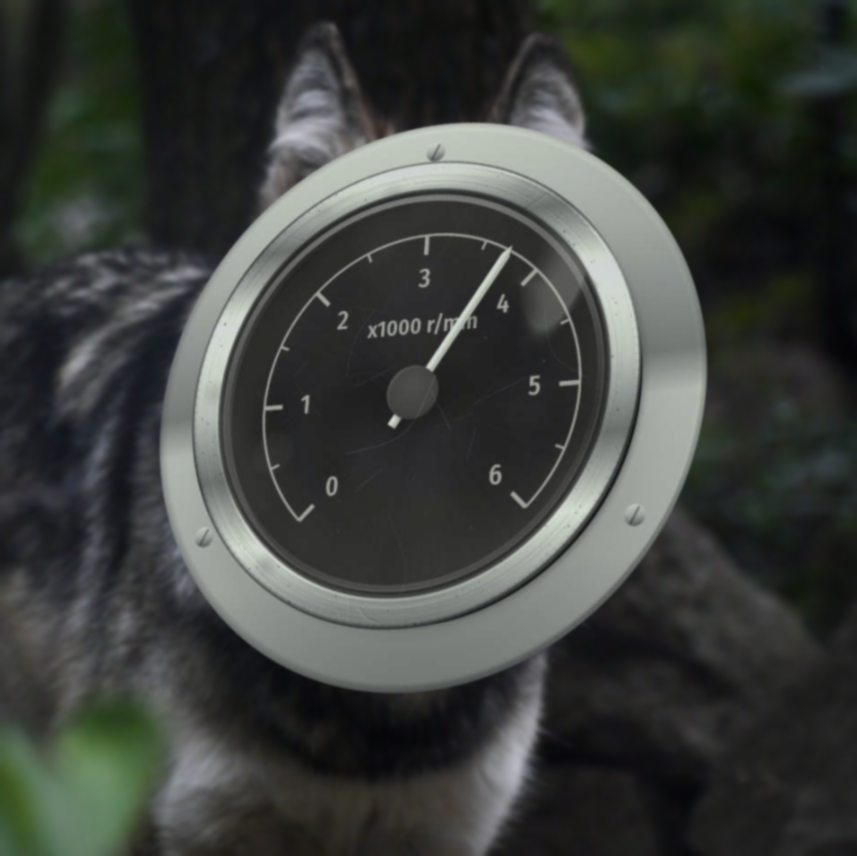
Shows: 3750 rpm
